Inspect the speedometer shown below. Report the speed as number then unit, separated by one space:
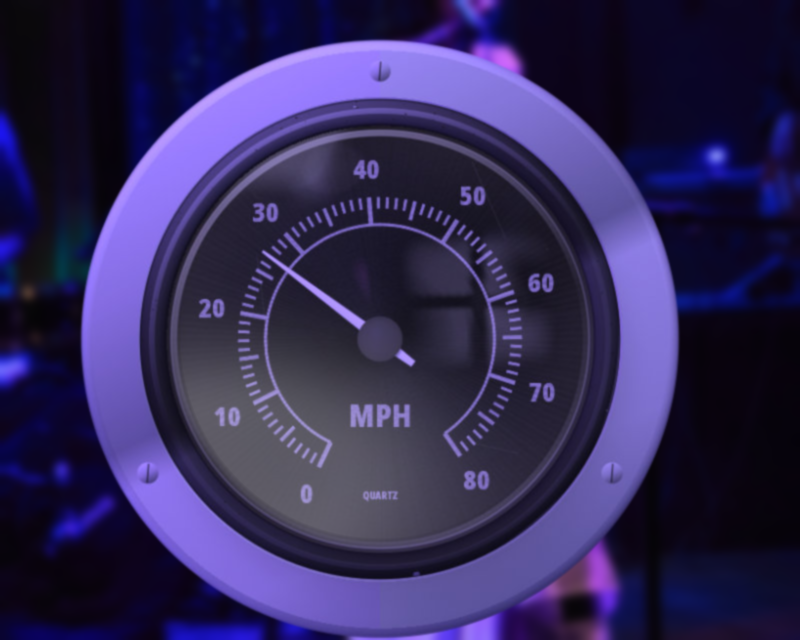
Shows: 27 mph
